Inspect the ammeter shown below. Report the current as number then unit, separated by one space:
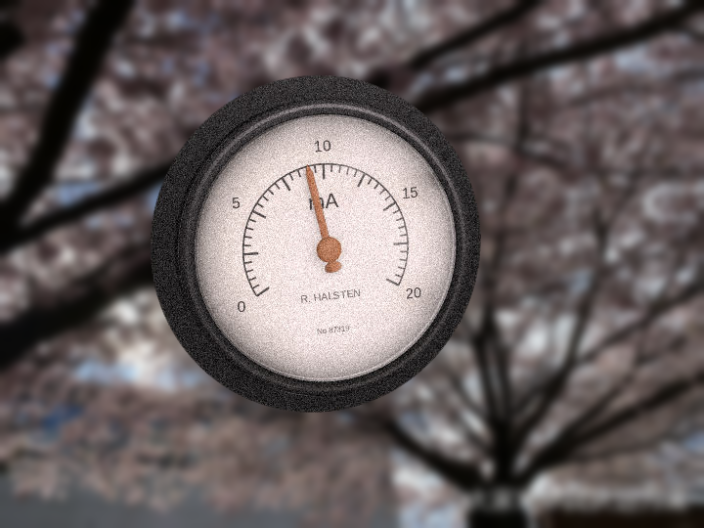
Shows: 9 mA
